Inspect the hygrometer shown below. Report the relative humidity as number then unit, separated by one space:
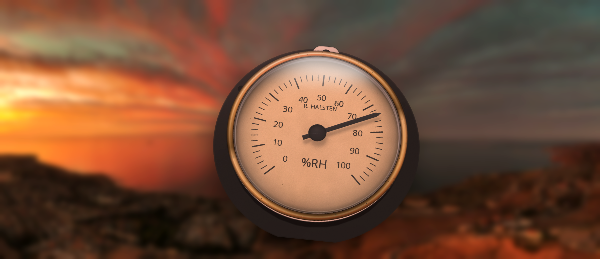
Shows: 74 %
